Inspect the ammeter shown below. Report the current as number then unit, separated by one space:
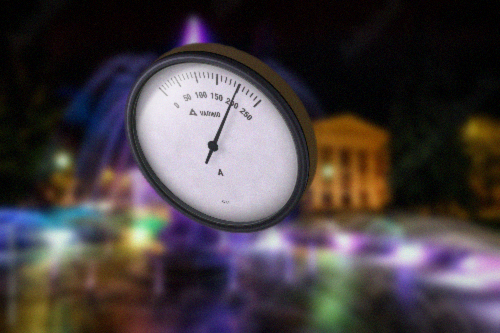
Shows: 200 A
